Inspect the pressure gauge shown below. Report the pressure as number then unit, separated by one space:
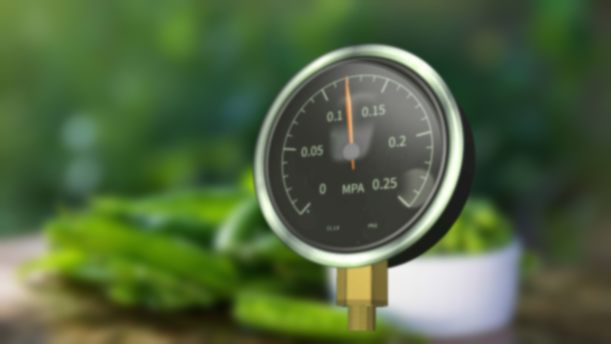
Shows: 0.12 MPa
